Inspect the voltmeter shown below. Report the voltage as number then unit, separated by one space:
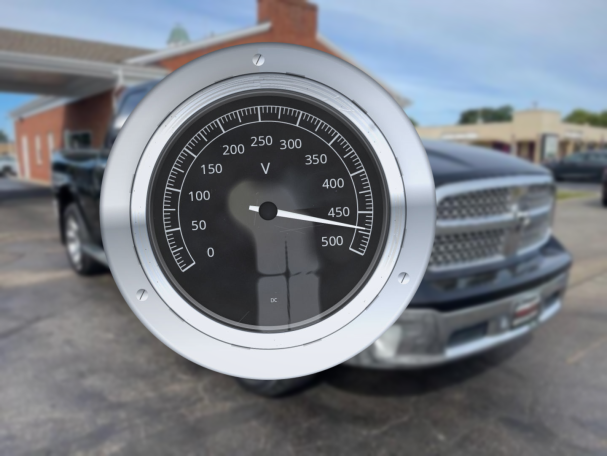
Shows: 470 V
